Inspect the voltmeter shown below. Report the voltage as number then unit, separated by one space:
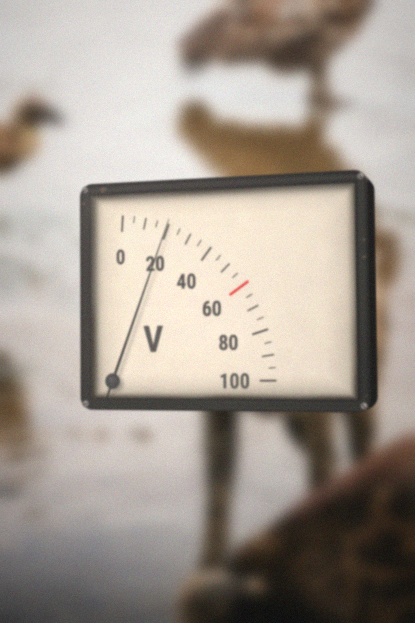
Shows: 20 V
